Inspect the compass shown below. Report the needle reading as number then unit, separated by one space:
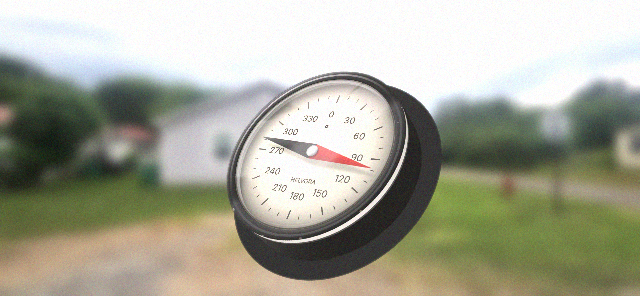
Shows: 100 °
